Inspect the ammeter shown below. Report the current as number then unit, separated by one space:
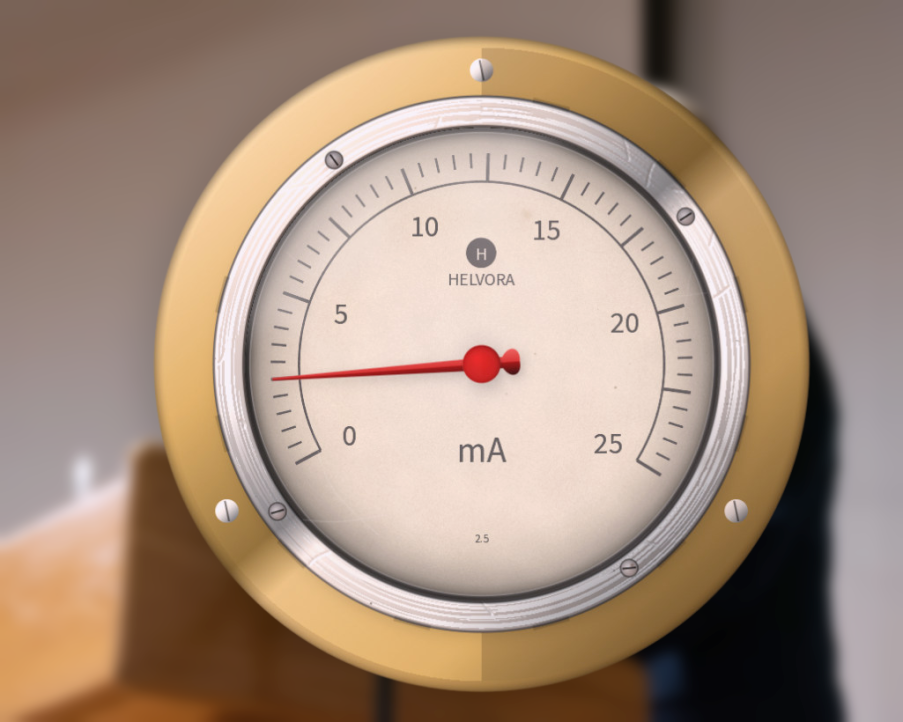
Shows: 2.5 mA
